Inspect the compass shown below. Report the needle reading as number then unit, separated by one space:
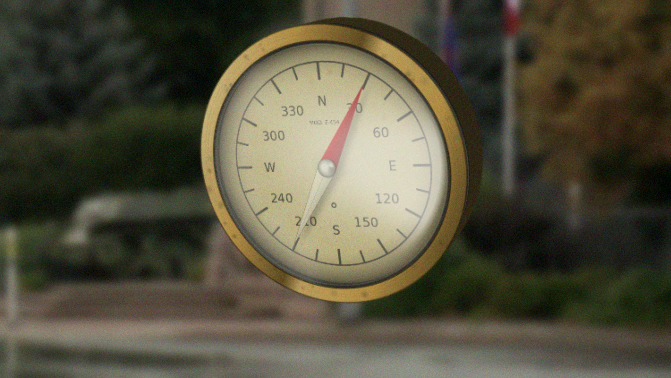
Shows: 30 °
